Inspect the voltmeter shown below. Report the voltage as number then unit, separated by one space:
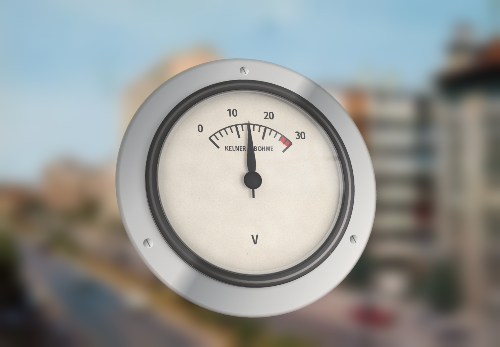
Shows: 14 V
